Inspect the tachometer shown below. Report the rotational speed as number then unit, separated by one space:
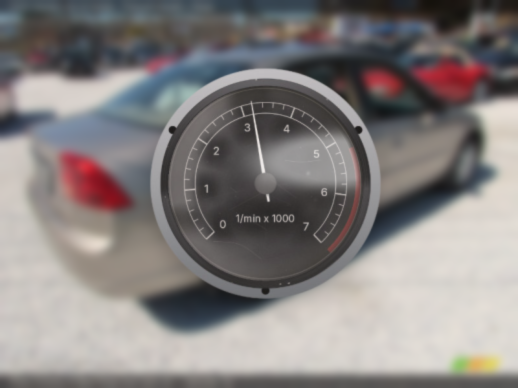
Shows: 3200 rpm
